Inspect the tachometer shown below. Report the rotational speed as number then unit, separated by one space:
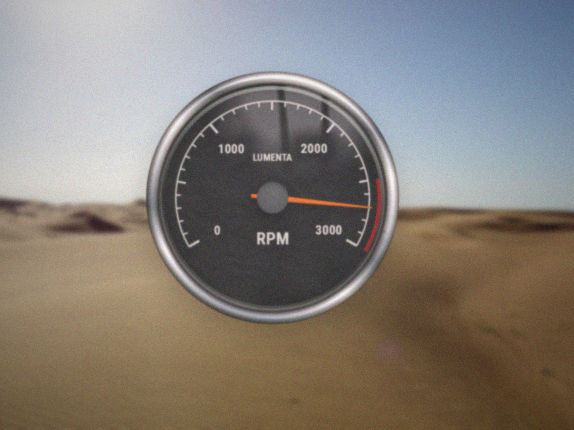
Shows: 2700 rpm
